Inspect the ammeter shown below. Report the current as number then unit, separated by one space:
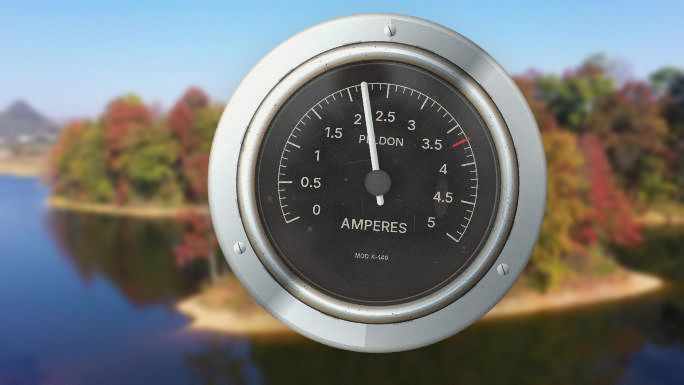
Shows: 2.2 A
